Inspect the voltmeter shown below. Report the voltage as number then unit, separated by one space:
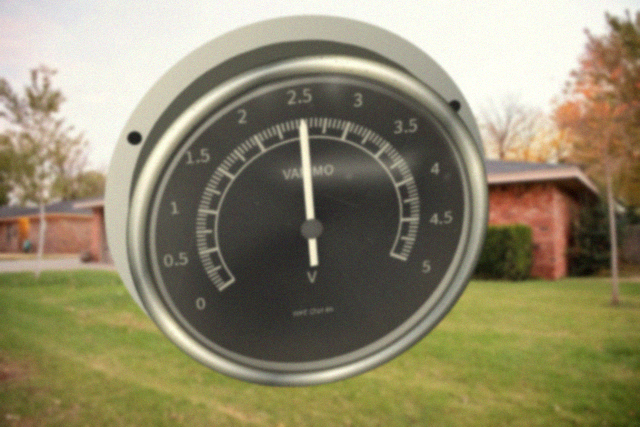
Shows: 2.5 V
